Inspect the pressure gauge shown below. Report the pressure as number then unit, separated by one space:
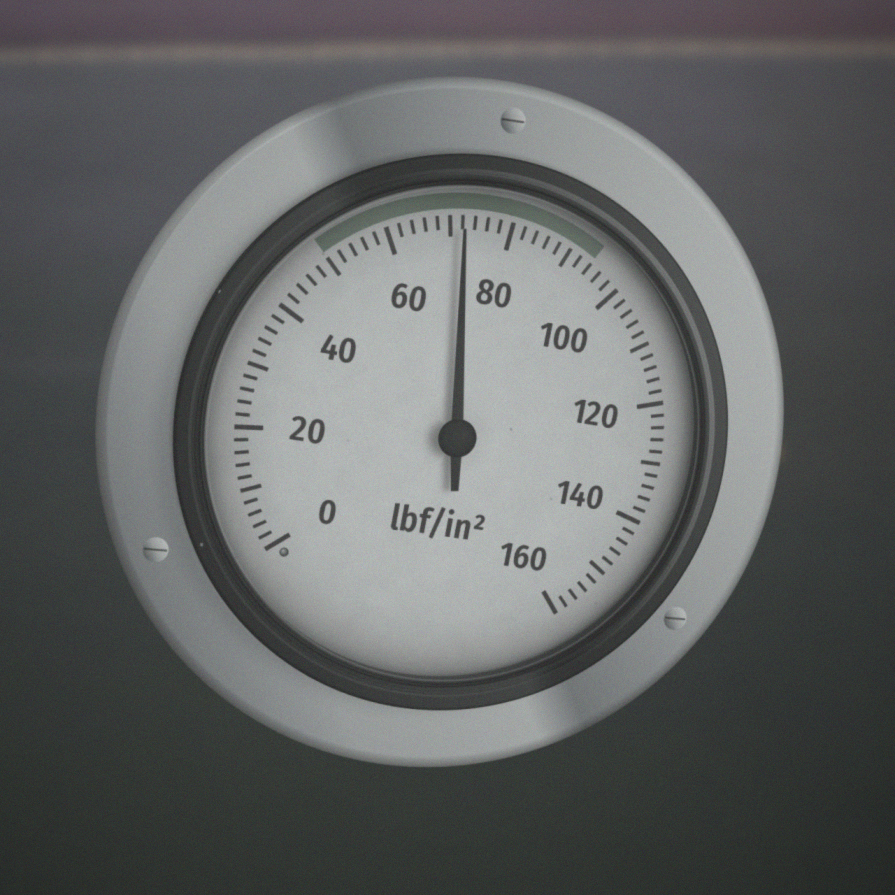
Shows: 72 psi
